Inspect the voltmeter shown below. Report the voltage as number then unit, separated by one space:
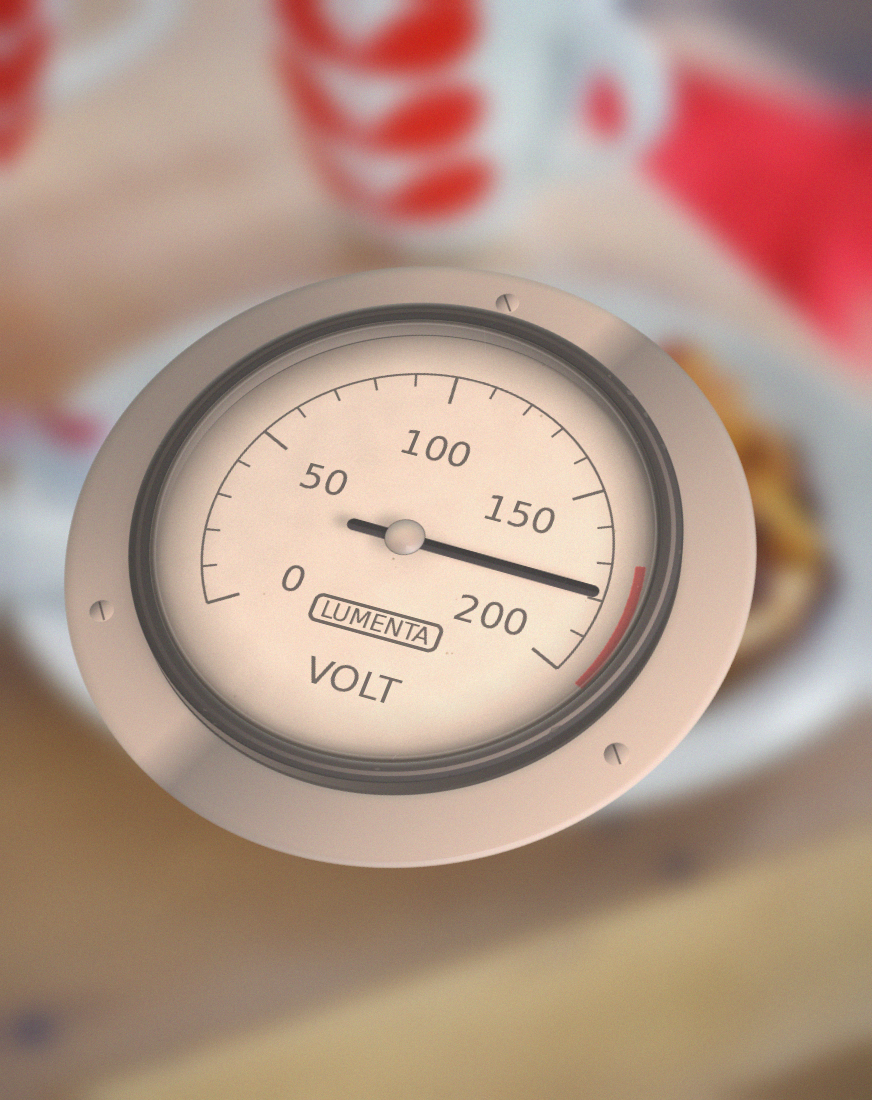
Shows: 180 V
